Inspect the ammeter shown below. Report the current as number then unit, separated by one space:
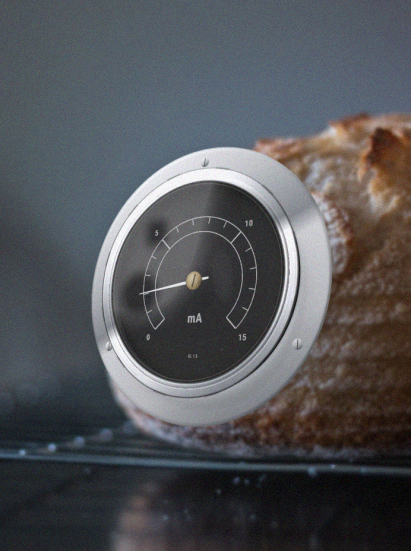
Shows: 2 mA
